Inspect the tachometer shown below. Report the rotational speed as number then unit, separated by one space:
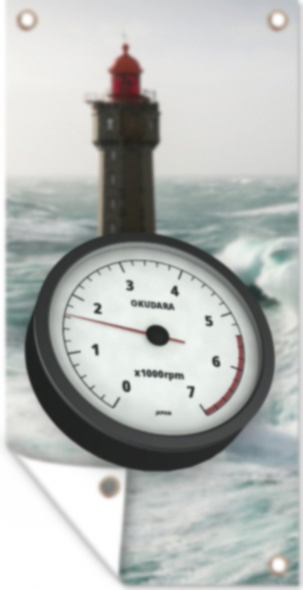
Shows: 1600 rpm
